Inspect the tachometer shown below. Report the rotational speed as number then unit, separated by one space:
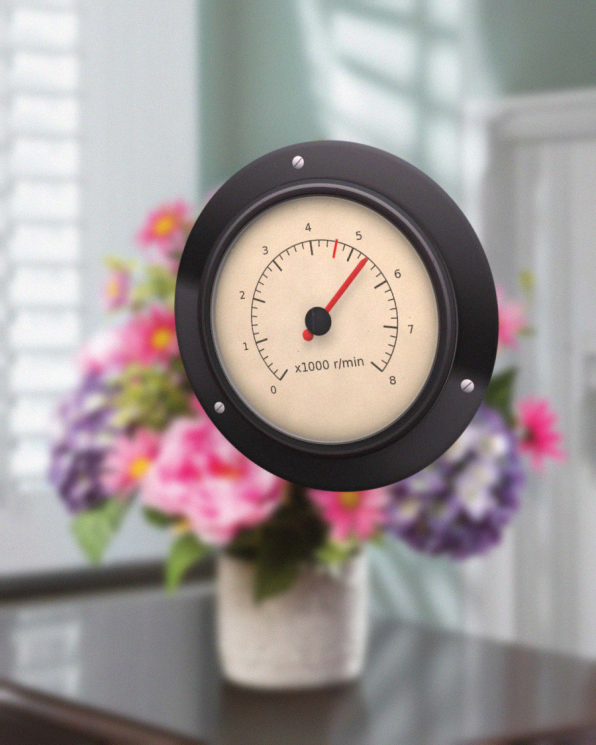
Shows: 5400 rpm
